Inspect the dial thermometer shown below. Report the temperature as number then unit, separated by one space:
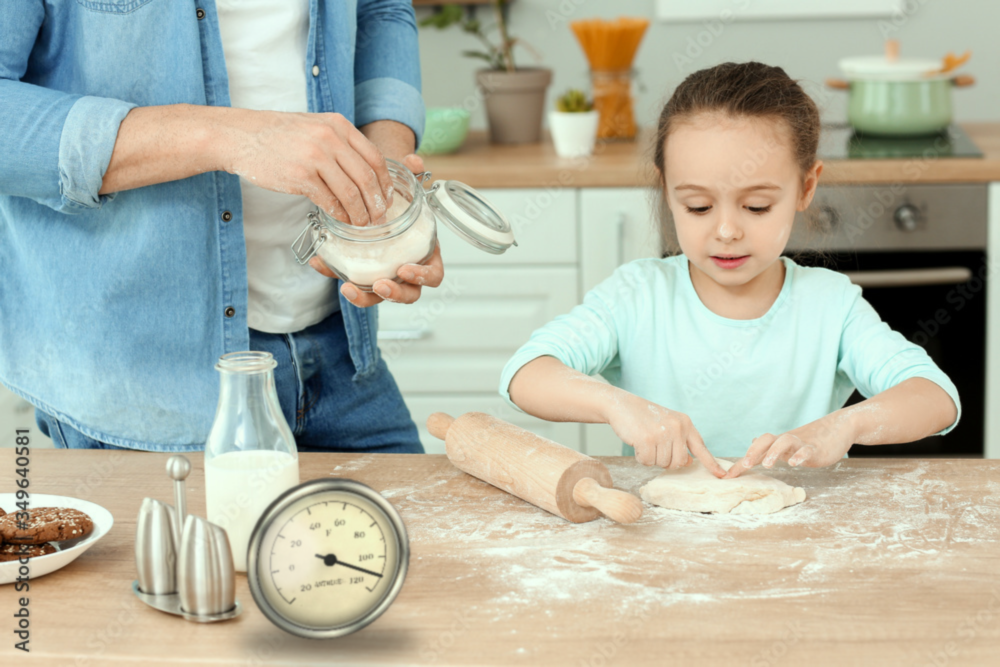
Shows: 110 °F
